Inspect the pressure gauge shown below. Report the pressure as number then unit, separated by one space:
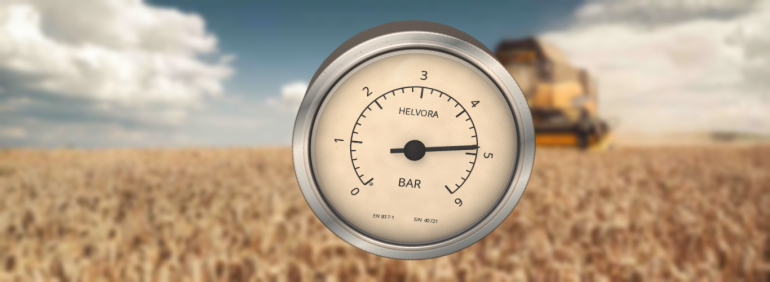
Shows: 4.8 bar
